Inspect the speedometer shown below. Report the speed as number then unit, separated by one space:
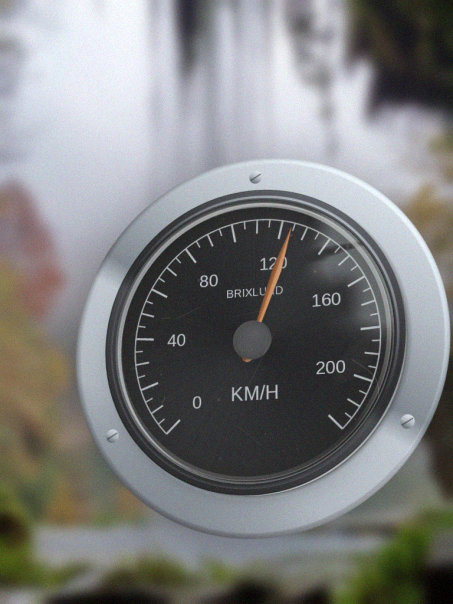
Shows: 125 km/h
